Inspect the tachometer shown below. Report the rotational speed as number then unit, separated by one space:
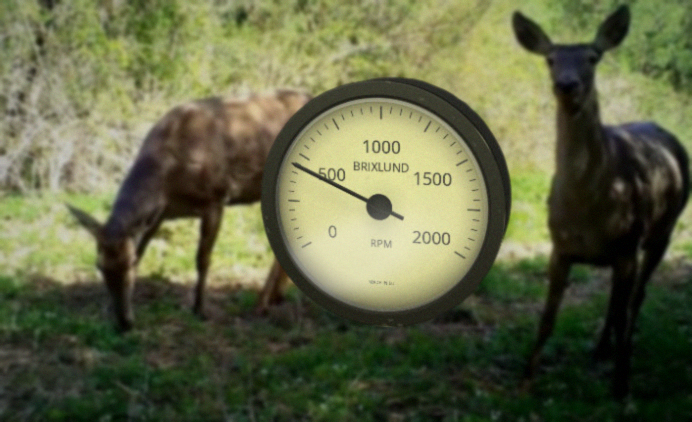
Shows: 450 rpm
